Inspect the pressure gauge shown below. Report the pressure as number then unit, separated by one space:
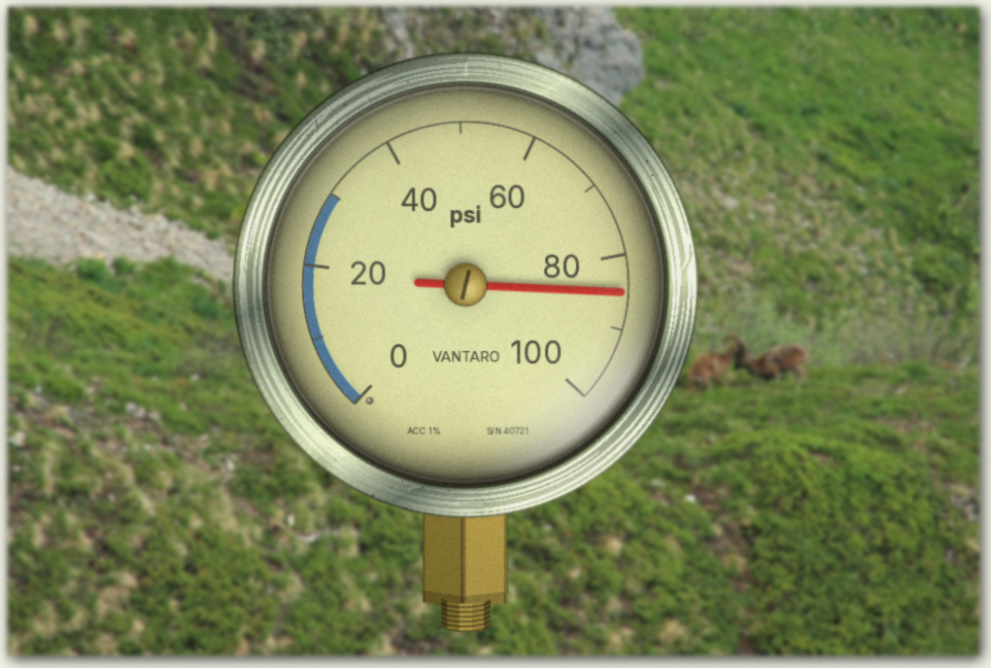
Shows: 85 psi
